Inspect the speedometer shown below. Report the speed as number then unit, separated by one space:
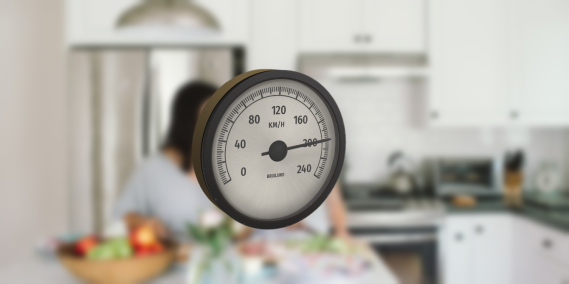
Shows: 200 km/h
